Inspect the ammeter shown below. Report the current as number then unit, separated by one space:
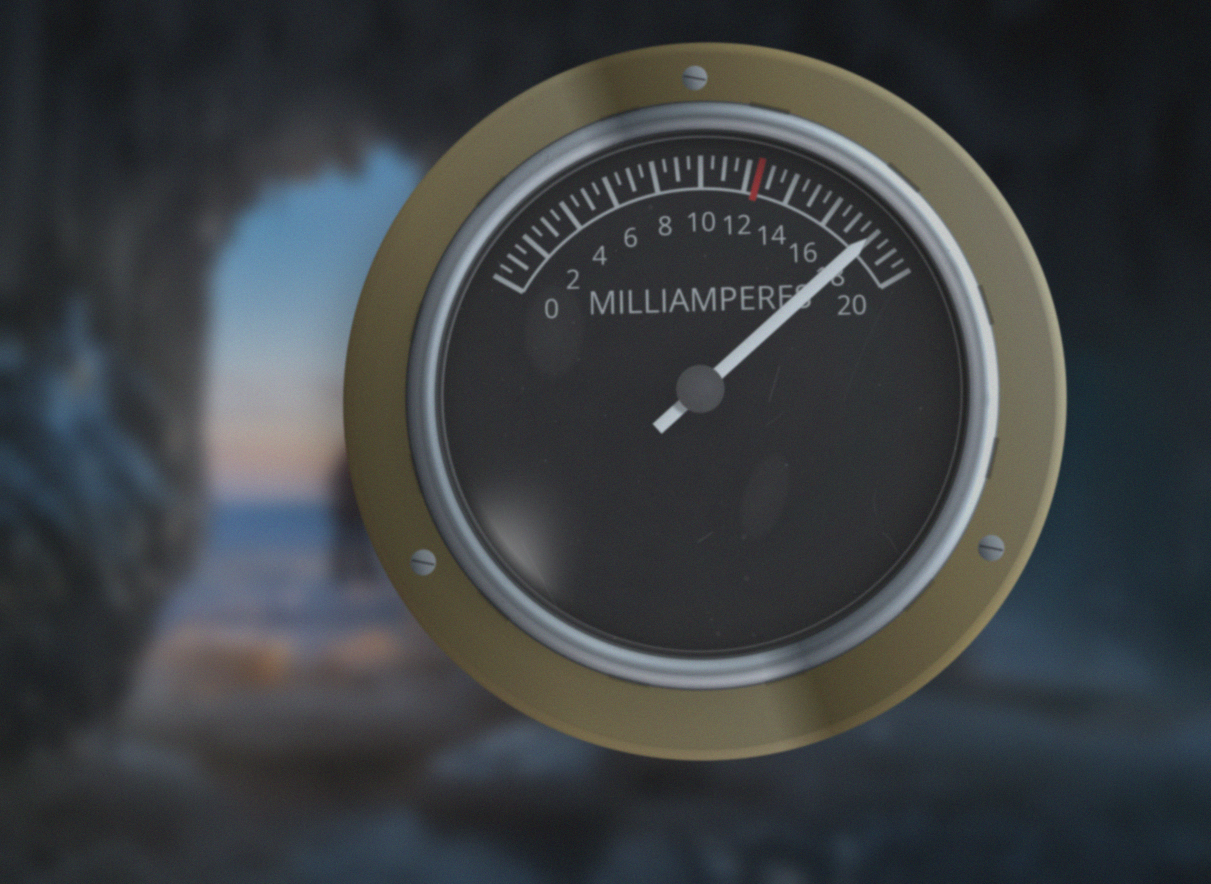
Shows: 18 mA
